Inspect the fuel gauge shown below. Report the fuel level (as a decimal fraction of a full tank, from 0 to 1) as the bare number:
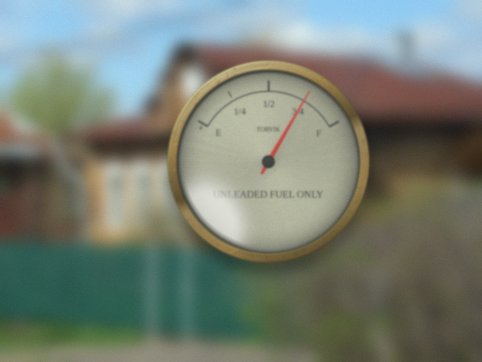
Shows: 0.75
